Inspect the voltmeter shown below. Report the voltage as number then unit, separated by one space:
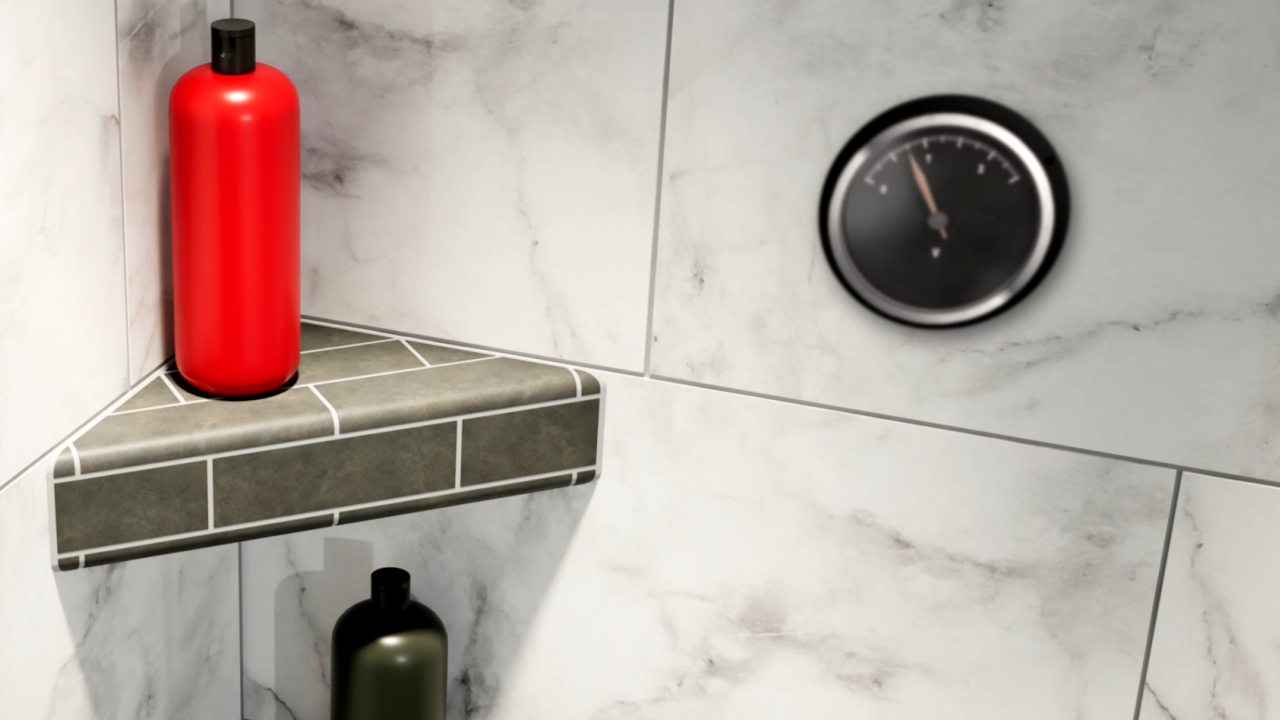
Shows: 0.75 V
